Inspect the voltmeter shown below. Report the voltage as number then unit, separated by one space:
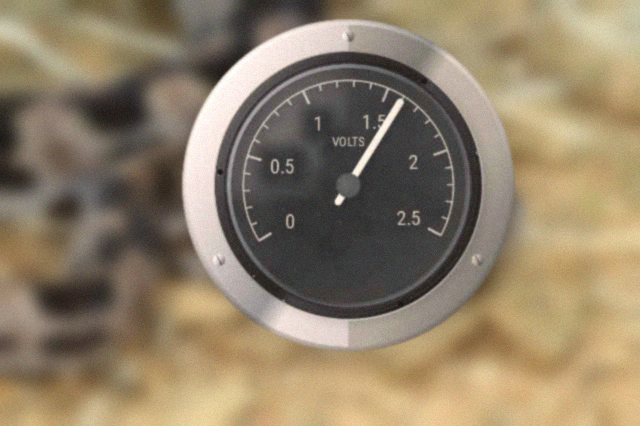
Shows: 1.6 V
